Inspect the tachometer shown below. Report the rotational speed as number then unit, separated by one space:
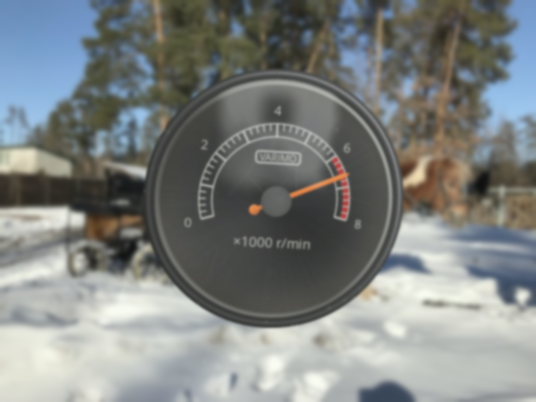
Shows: 6600 rpm
